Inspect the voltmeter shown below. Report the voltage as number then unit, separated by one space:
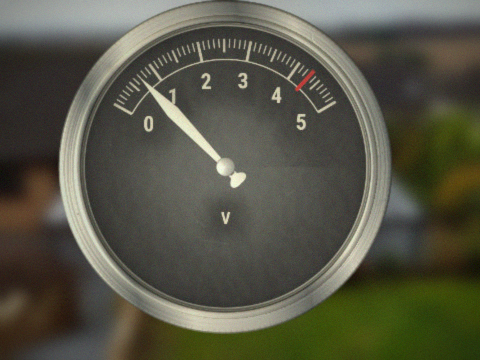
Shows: 0.7 V
